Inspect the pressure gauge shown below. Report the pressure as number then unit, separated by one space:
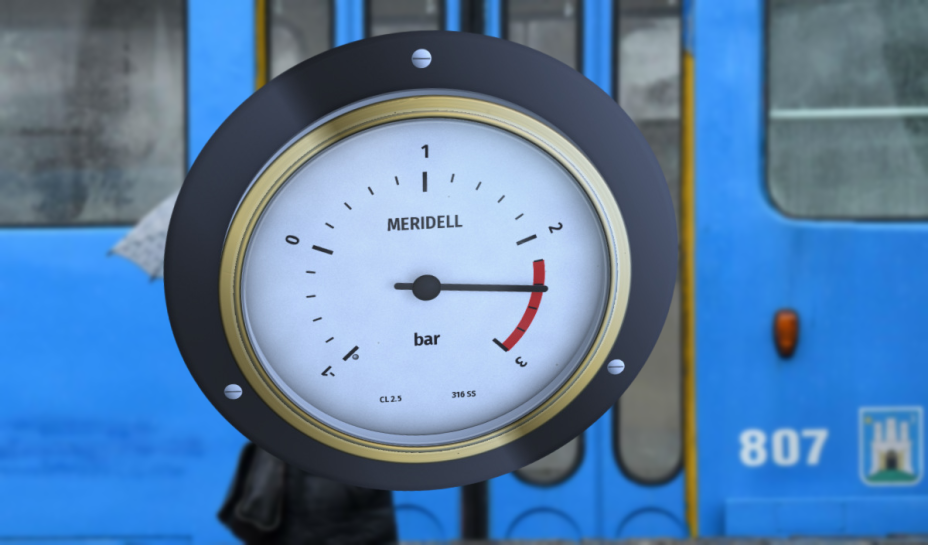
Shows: 2.4 bar
